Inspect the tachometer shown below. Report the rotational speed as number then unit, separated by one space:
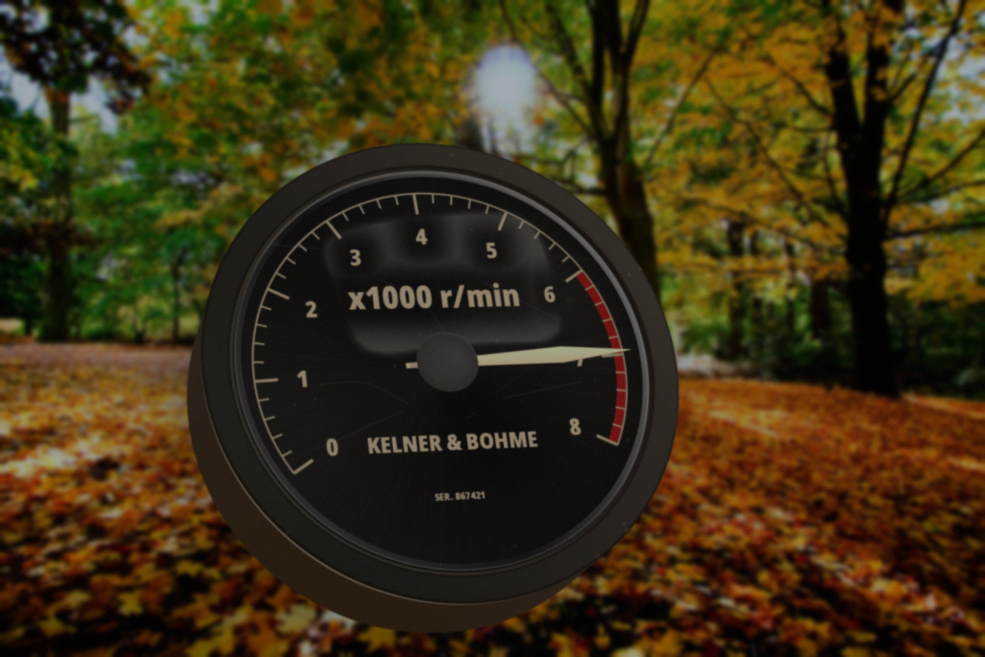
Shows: 7000 rpm
